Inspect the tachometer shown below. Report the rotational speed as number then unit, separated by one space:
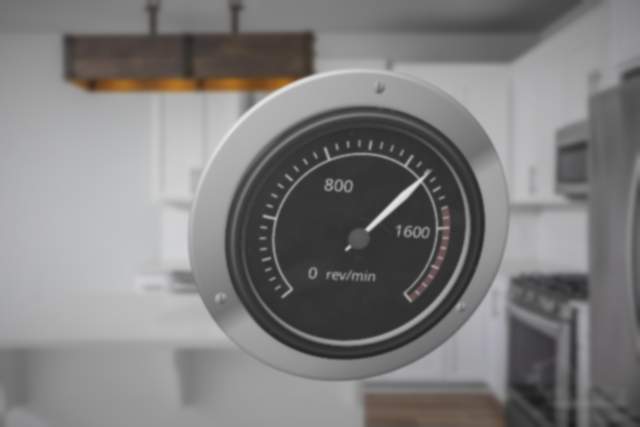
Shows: 1300 rpm
